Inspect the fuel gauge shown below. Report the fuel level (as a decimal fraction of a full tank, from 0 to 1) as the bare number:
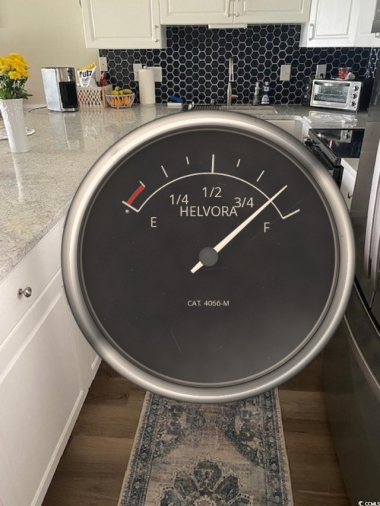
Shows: 0.875
